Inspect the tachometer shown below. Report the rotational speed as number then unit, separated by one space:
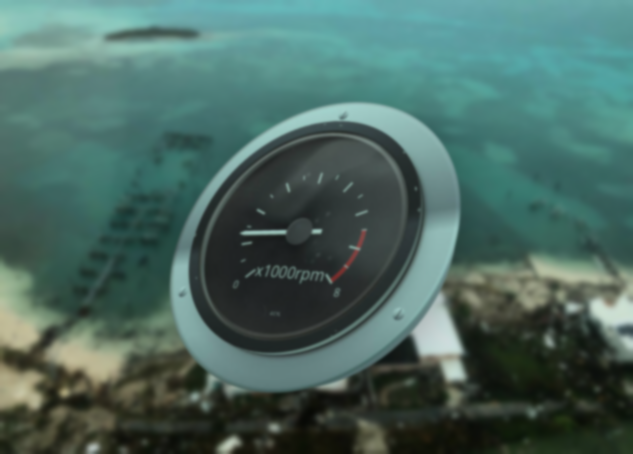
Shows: 1250 rpm
